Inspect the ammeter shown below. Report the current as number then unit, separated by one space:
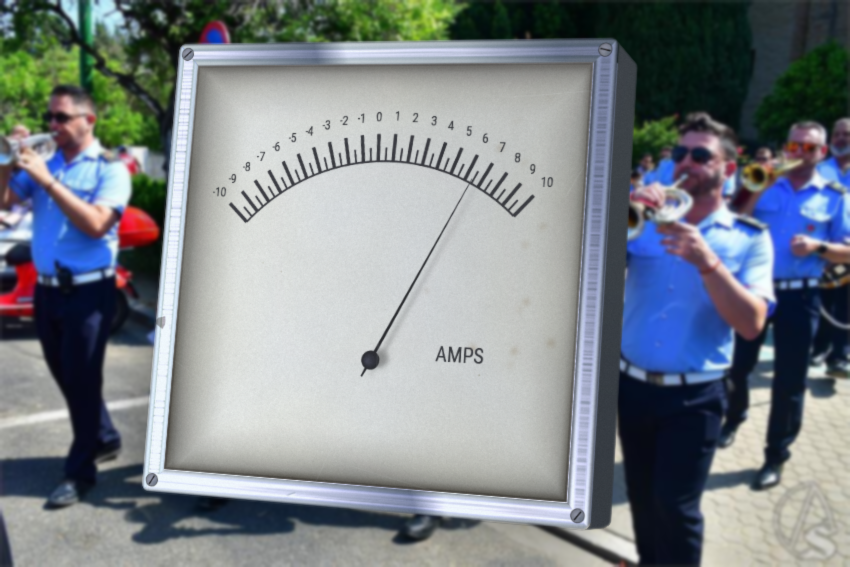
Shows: 6.5 A
